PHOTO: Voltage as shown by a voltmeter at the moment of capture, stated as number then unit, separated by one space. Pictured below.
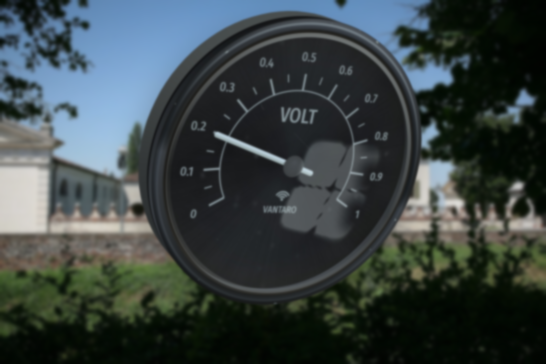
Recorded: 0.2 V
